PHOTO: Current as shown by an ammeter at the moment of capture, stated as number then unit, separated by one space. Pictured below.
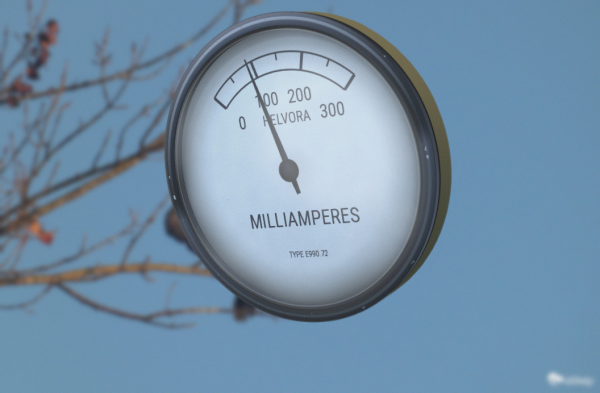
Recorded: 100 mA
